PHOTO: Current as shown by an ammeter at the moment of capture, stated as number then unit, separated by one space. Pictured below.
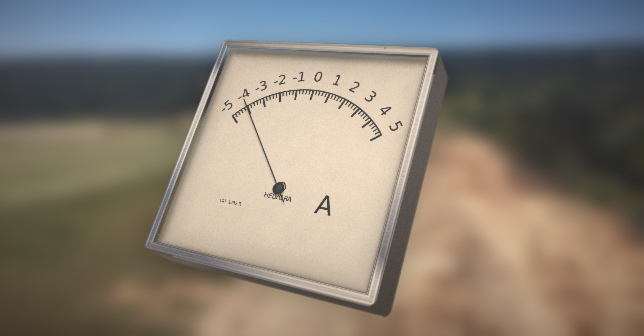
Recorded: -4 A
